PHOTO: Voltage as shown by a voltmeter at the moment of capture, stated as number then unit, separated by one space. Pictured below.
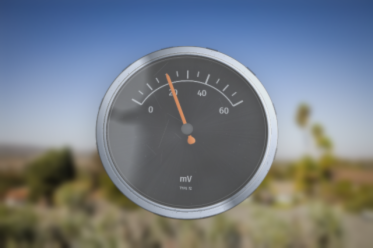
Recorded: 20 mV
